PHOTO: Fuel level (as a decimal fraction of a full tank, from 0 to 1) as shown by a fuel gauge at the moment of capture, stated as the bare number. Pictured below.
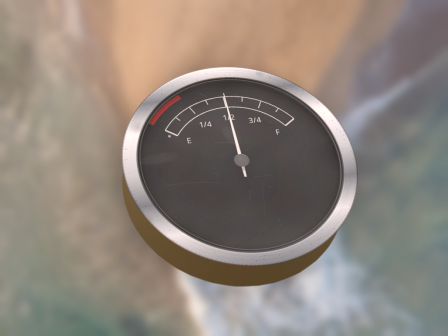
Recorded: 0.5
